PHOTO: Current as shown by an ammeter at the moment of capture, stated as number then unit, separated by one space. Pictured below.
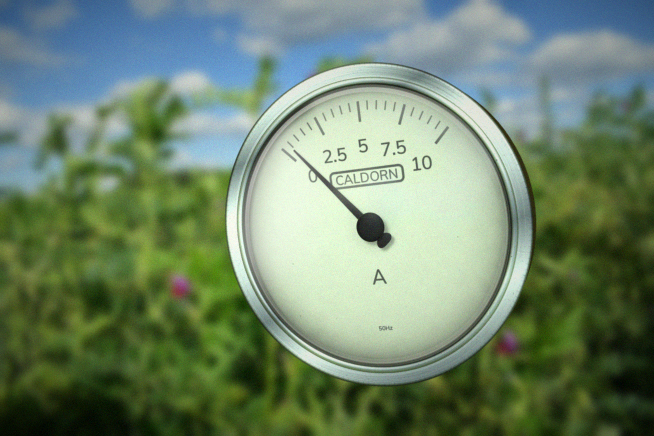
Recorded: 0.5 A
